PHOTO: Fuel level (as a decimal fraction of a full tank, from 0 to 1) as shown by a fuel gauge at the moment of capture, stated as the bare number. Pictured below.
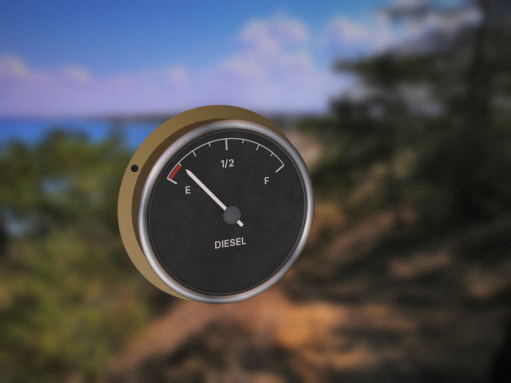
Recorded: 0.125
